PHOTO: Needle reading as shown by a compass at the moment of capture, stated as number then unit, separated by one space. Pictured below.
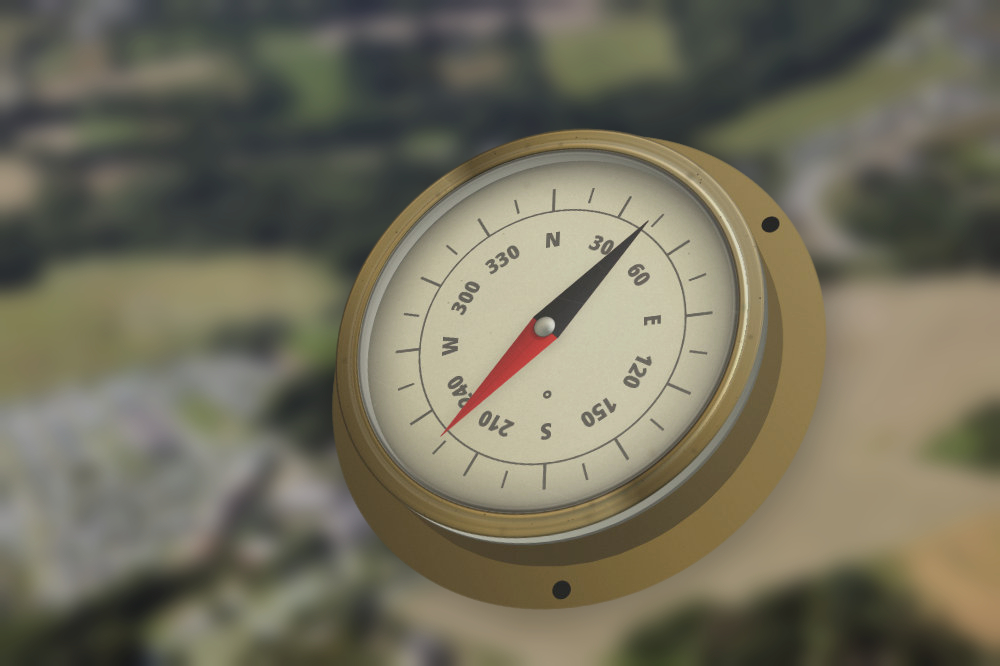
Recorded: 225 °
